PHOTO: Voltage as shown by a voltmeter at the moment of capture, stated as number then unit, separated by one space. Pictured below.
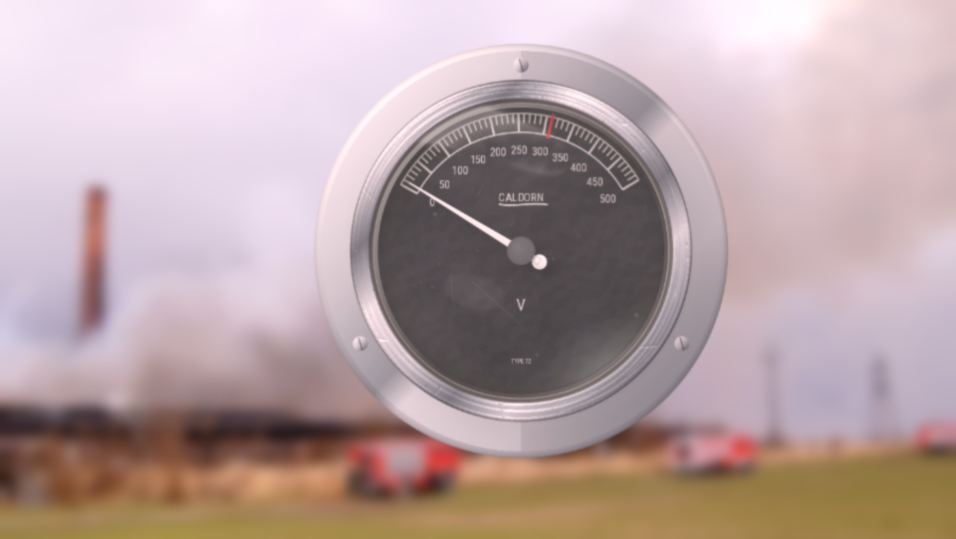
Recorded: 10 V
